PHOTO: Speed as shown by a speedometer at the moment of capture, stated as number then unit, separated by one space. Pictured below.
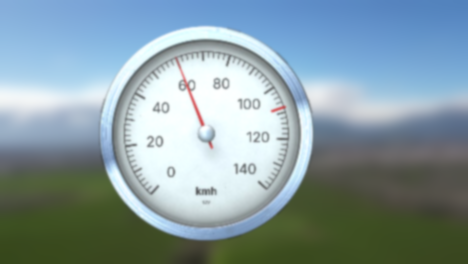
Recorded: 60 km/h
